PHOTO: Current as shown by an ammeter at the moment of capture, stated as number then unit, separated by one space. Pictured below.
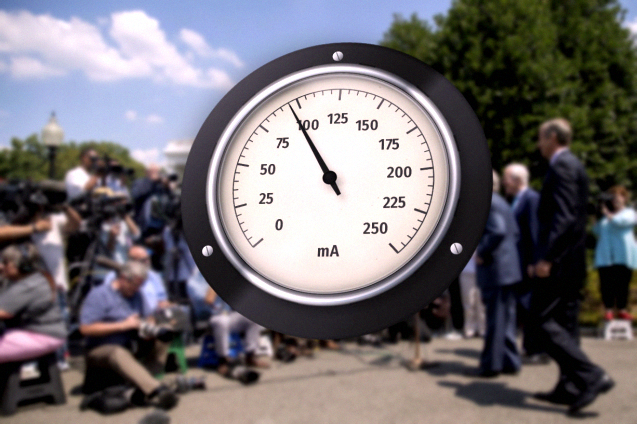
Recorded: 95 mA
